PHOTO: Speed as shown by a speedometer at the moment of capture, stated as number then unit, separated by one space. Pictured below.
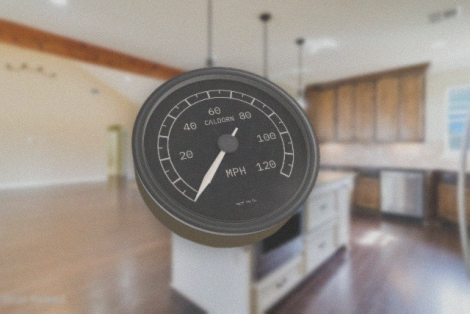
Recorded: 0 mph
